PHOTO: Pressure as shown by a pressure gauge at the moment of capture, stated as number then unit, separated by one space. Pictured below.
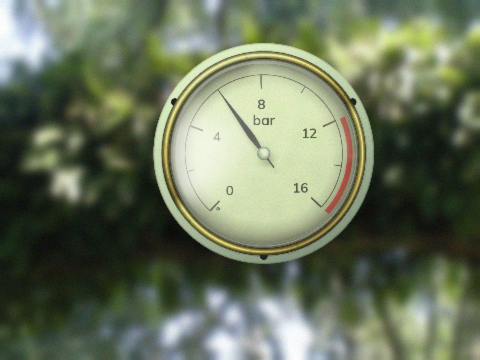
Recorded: 6 bar
